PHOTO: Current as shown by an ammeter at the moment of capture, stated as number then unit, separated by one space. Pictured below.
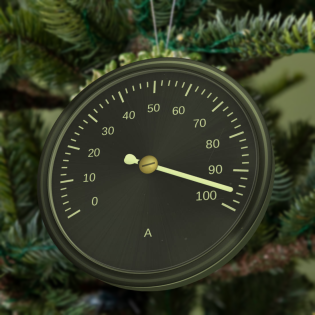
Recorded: 96 A
